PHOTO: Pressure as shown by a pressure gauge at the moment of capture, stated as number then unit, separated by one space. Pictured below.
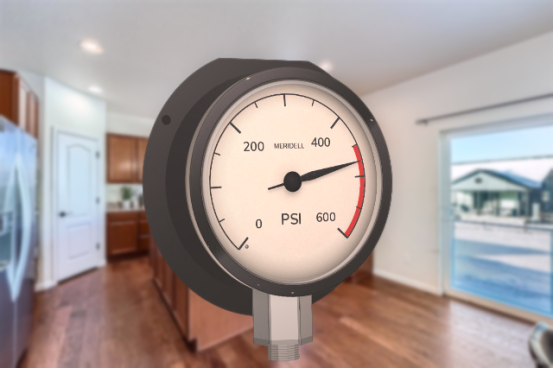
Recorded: 475 psi
